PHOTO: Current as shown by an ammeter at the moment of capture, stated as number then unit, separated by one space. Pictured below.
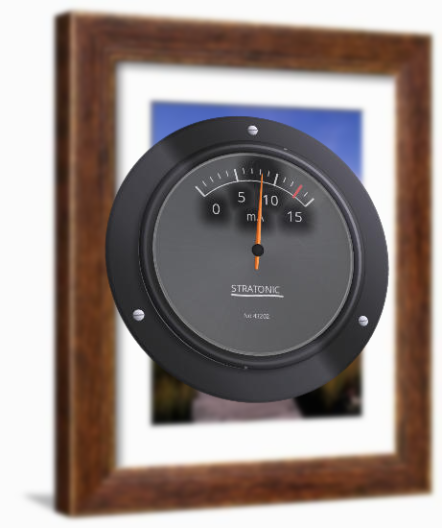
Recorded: 8 mA
